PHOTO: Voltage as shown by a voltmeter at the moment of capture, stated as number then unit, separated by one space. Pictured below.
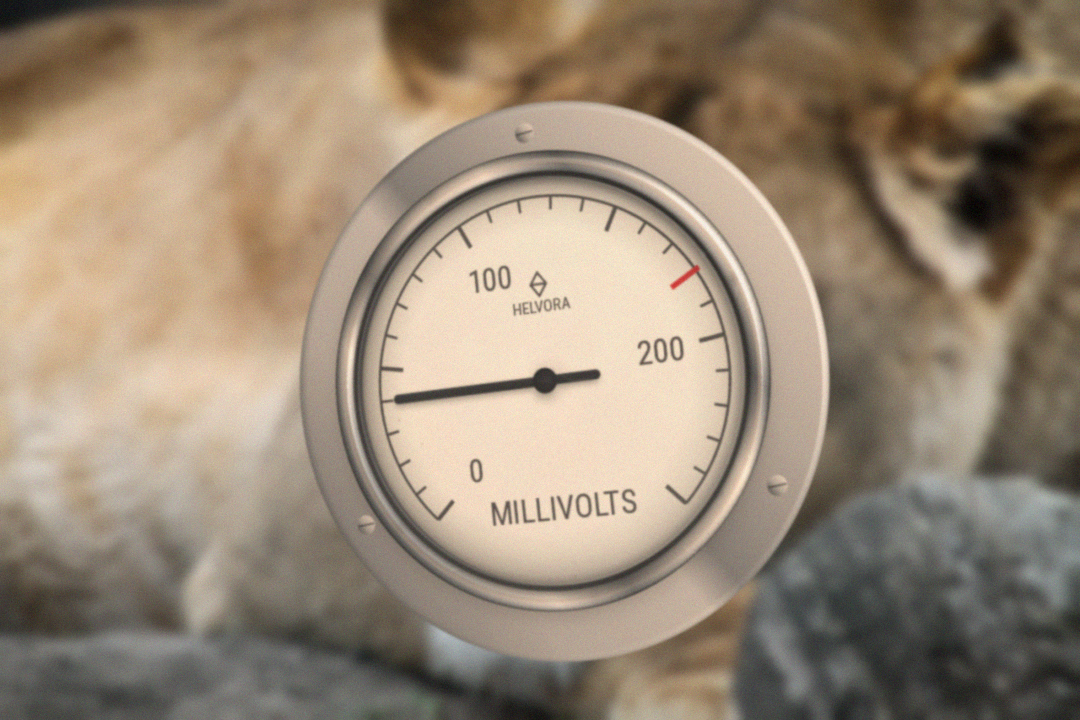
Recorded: 40 mV
